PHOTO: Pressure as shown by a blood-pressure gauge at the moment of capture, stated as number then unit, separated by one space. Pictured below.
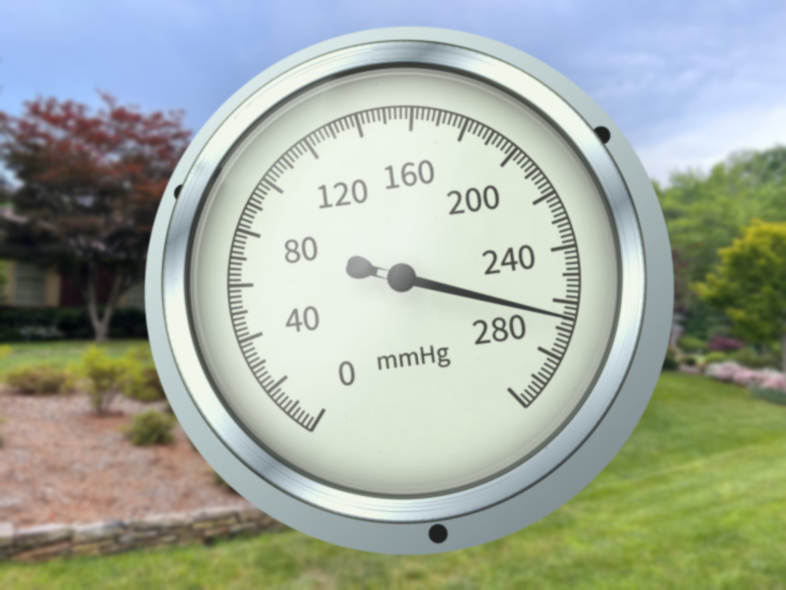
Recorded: 266 mmHg
